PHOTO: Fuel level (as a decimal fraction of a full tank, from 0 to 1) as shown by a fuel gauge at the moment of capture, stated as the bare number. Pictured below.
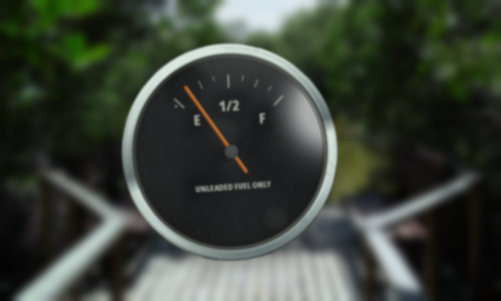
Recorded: 0.125
